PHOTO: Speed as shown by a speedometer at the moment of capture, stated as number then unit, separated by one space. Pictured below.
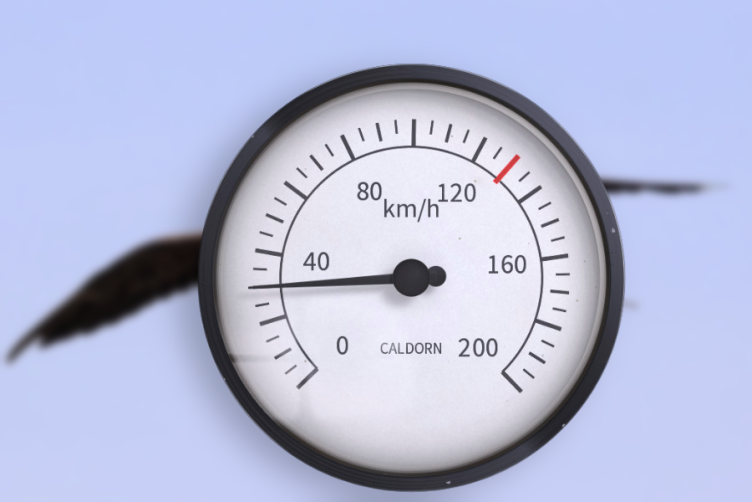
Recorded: 30 km/h
